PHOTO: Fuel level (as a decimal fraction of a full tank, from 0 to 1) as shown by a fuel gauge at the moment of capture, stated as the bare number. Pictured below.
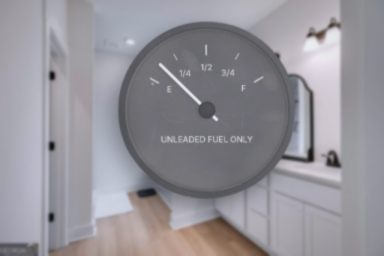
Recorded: 0.125
